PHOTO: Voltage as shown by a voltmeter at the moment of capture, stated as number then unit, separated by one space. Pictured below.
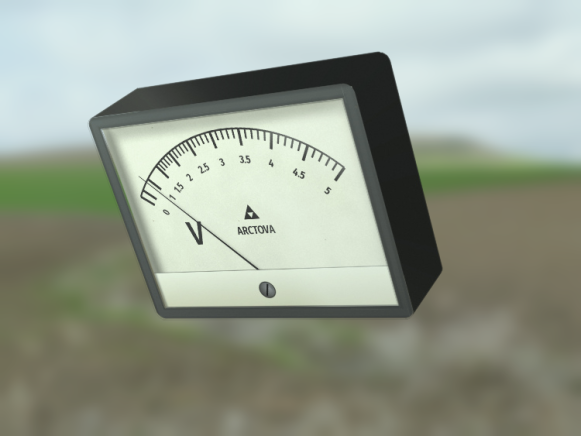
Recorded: 1 V
